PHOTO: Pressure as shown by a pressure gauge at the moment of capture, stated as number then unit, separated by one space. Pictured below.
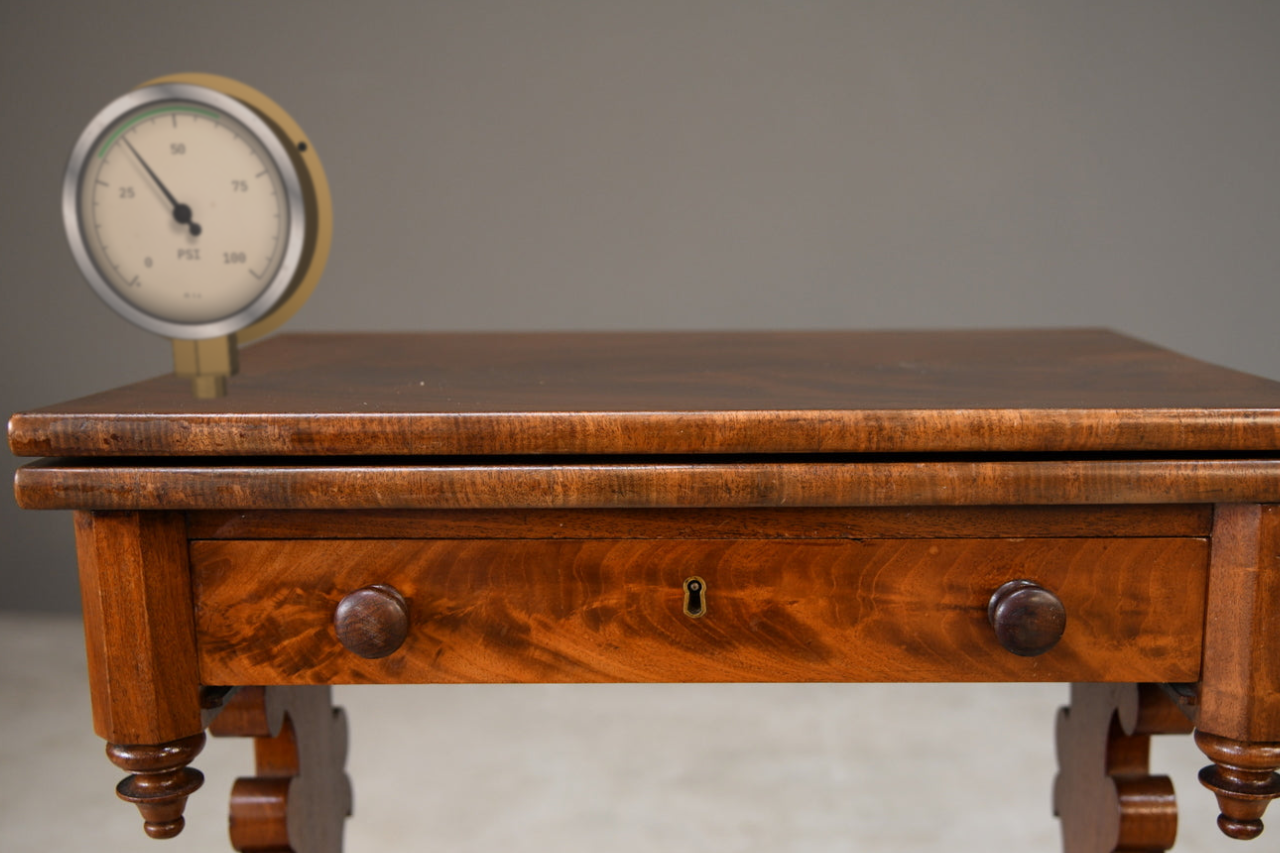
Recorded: 37.5 psi
